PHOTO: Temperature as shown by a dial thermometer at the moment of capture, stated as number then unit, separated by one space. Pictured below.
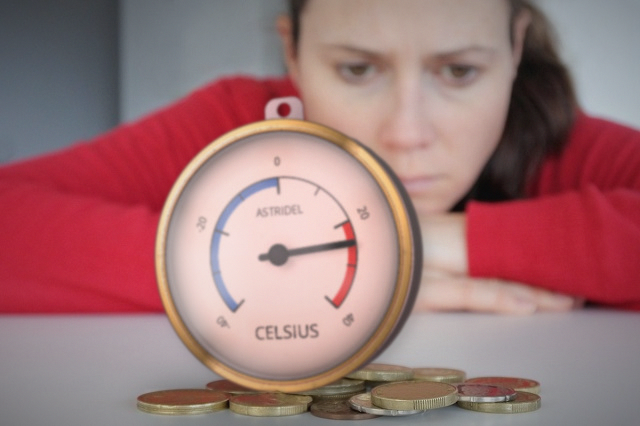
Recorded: 25 °C
